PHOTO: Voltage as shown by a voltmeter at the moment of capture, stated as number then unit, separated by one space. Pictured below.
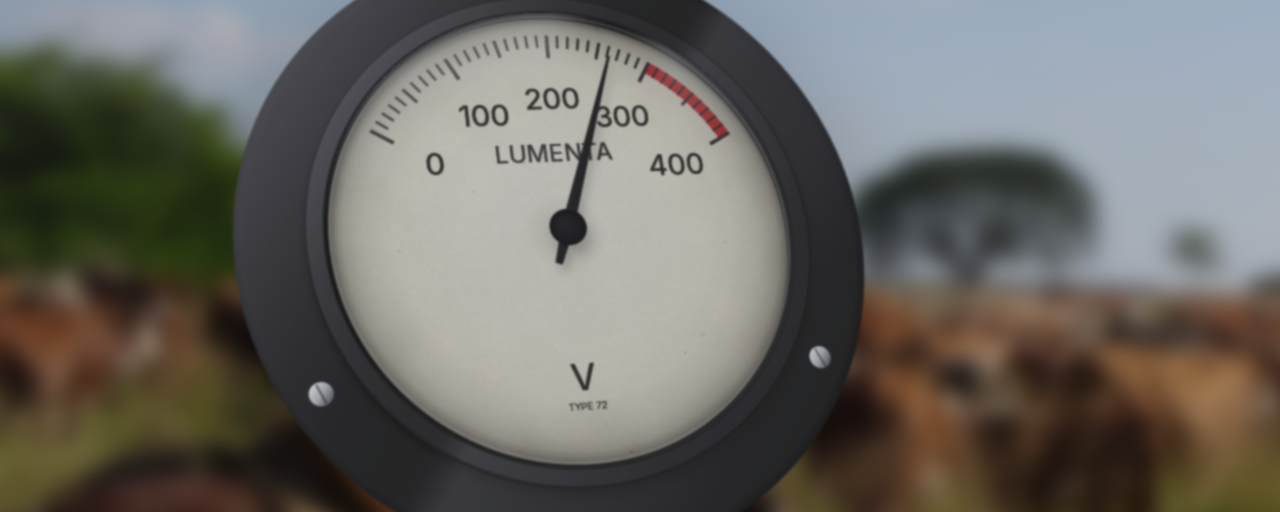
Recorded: 260 V
